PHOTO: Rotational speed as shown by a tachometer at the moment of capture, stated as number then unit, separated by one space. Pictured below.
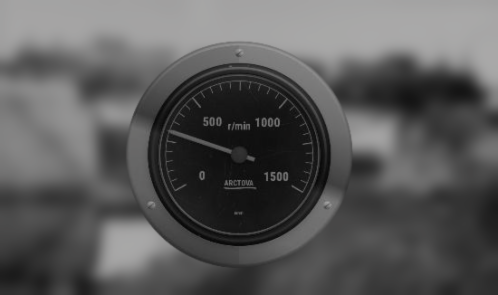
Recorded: 300 rpm
